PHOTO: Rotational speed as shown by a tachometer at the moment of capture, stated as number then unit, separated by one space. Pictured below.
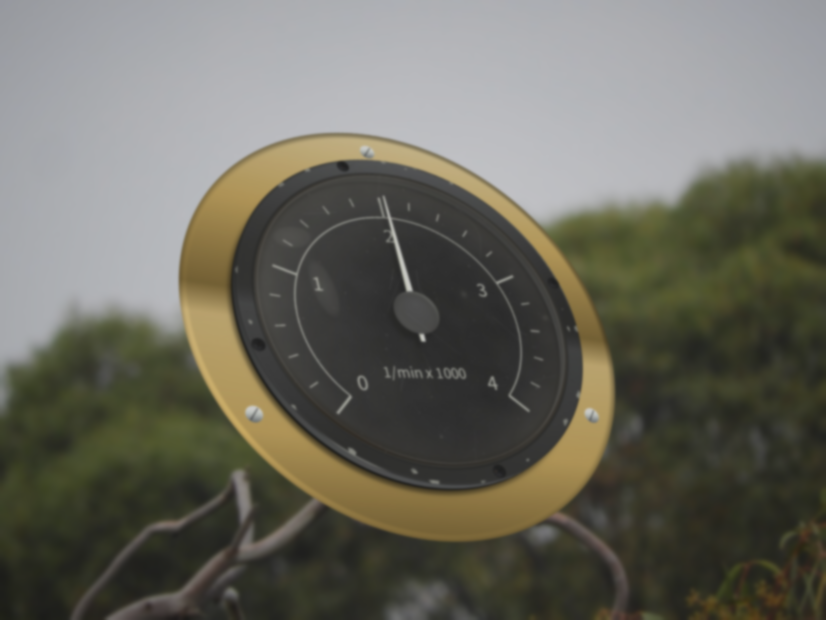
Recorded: 2000 rpm
